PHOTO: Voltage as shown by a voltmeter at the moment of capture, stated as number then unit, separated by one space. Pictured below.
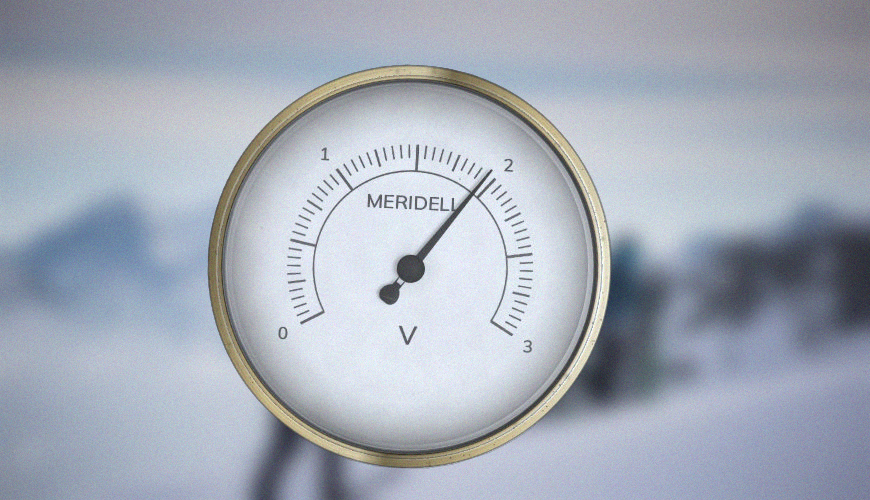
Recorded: 1.95 V
